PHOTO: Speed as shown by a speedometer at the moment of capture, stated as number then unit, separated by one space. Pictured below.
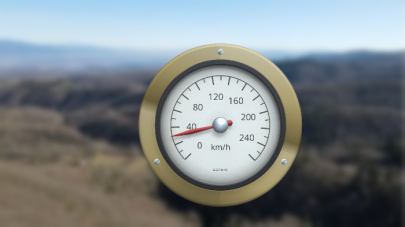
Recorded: 30 km/h
